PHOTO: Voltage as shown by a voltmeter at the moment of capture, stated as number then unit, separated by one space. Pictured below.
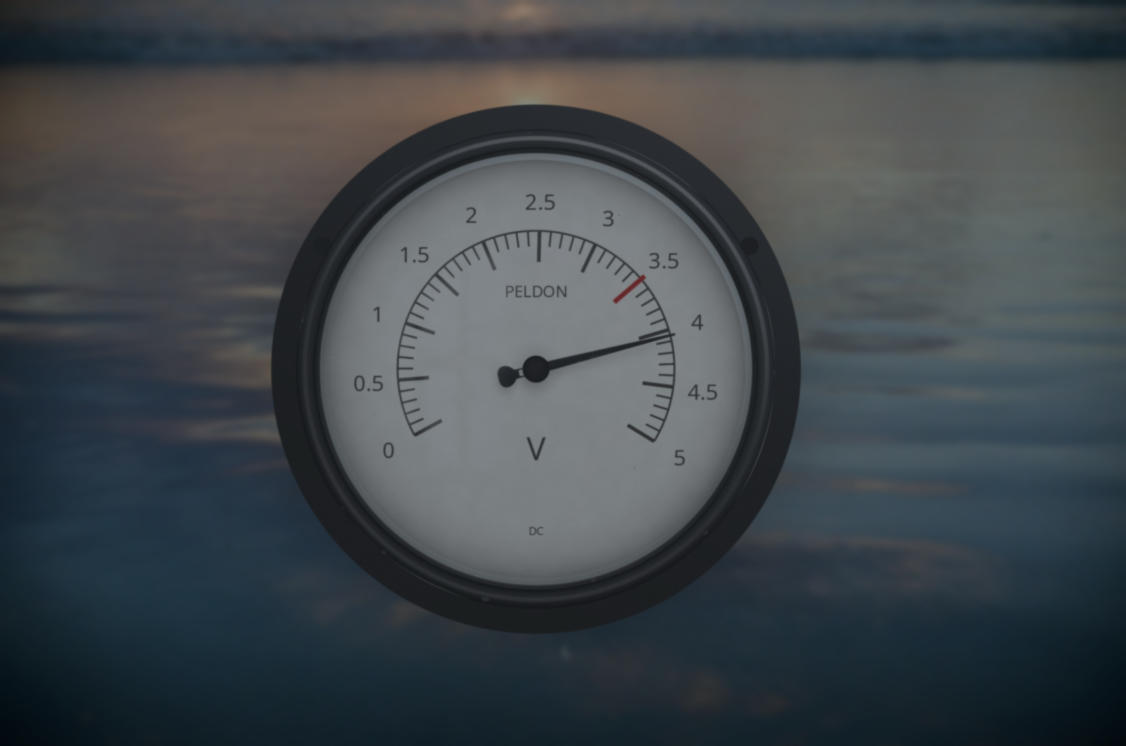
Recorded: 4.05 V
